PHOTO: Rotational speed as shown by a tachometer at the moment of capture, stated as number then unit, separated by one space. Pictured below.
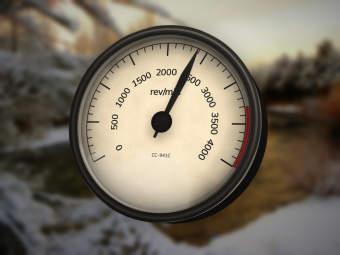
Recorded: 2400 rpm
